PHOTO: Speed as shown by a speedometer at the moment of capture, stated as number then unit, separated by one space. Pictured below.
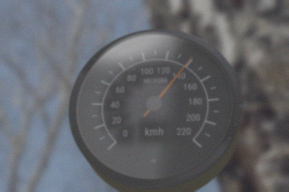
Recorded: 140 km/h
